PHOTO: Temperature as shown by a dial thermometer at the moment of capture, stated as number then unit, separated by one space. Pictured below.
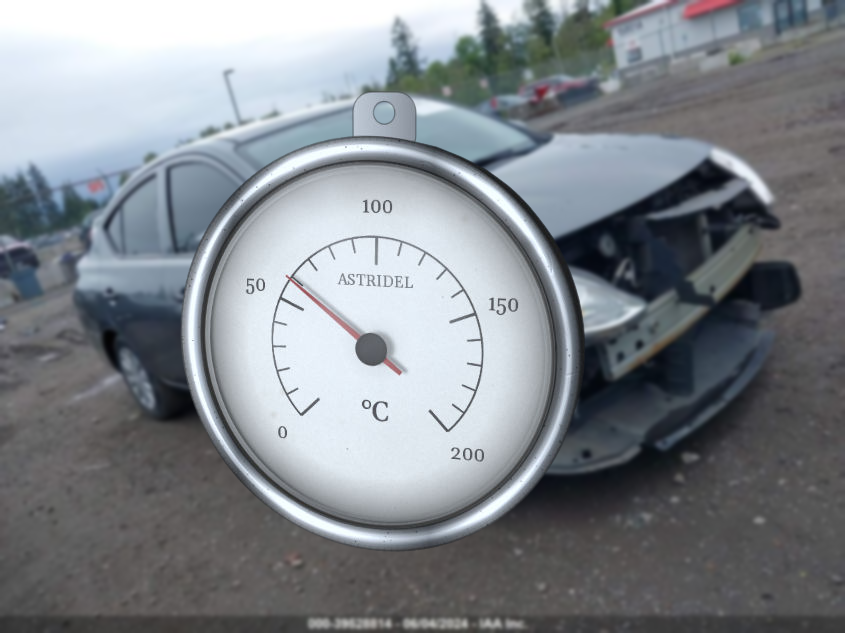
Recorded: 60 °C
